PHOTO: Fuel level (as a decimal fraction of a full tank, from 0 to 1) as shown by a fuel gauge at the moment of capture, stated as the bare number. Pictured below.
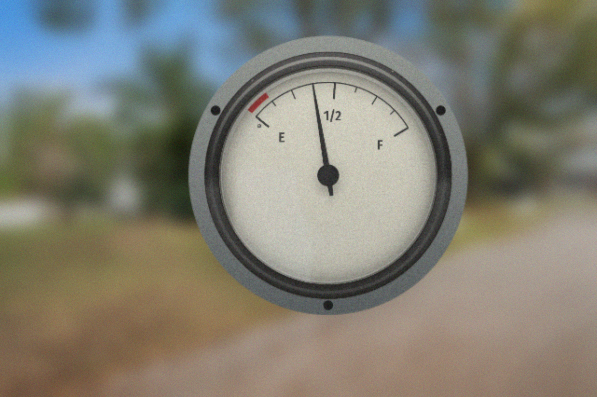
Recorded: 0.375
